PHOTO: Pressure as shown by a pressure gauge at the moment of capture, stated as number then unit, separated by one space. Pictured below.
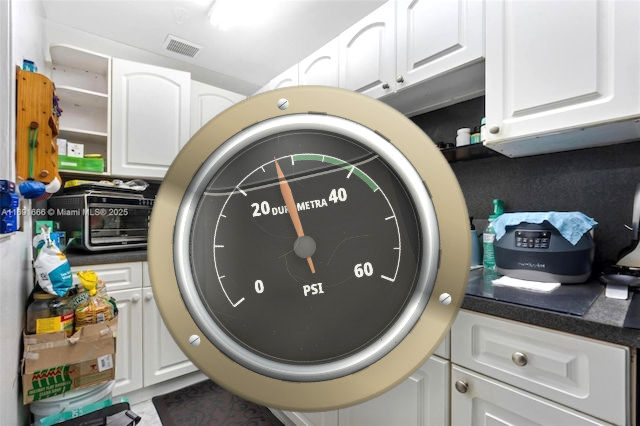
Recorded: 27.5 psi
